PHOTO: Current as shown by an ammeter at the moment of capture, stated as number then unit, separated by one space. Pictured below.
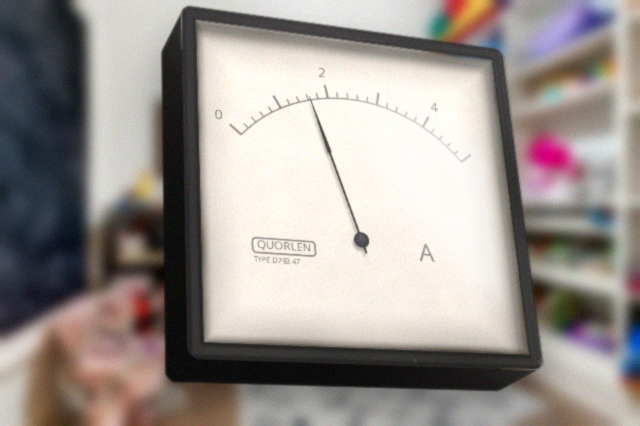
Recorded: 1.6 A
